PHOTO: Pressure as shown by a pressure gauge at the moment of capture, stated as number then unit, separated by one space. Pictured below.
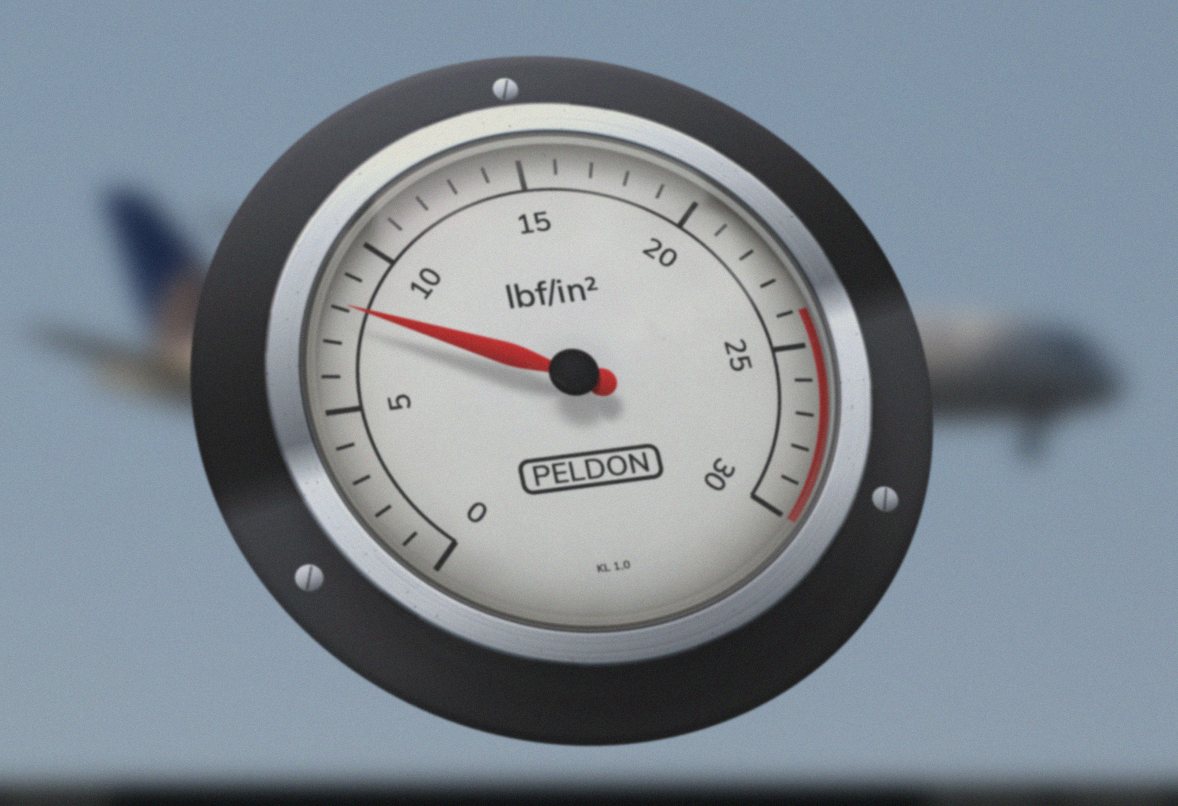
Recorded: 8 psi
